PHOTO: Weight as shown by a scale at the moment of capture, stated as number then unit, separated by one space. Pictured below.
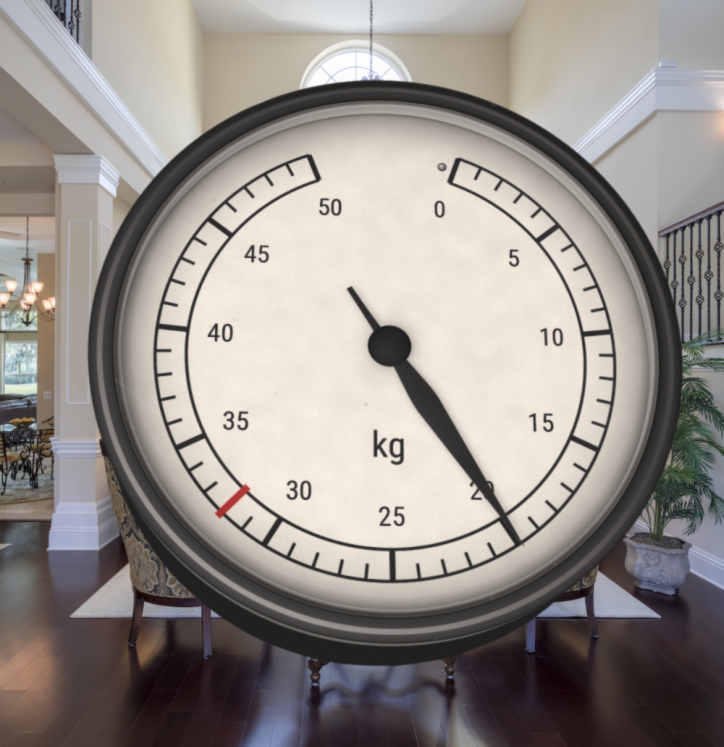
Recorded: 20 kg
